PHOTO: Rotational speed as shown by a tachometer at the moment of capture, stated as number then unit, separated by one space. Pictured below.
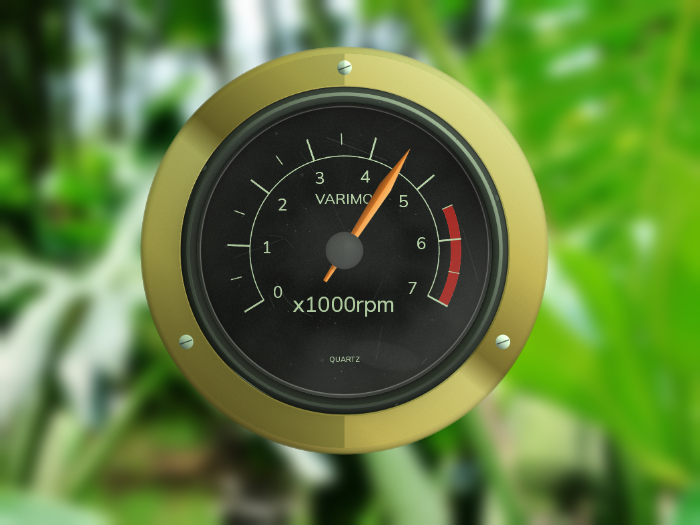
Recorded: 4500 rpm
